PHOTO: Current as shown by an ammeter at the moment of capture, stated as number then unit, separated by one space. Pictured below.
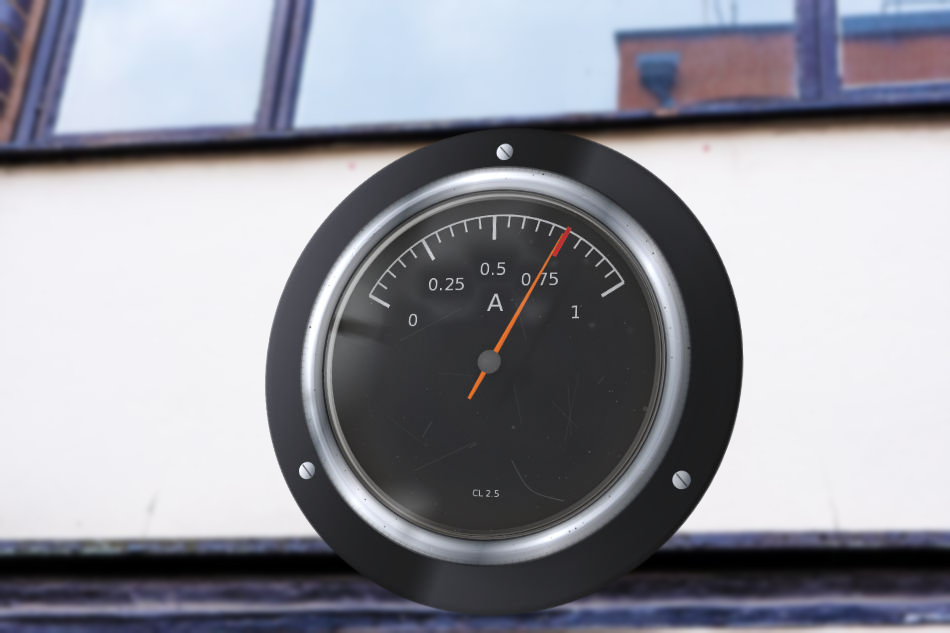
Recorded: 0.75 A
